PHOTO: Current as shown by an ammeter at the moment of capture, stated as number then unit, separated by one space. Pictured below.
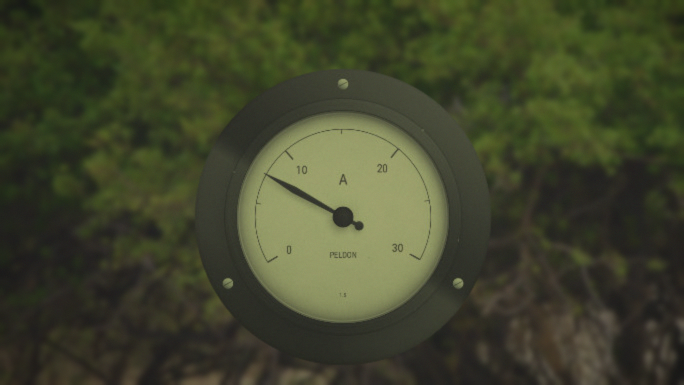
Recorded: 7.5 A
